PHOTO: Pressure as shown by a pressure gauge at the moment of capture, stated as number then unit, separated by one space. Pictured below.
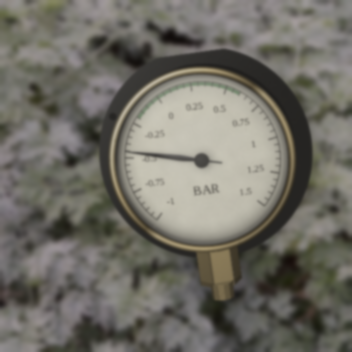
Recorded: -0.45 bar
